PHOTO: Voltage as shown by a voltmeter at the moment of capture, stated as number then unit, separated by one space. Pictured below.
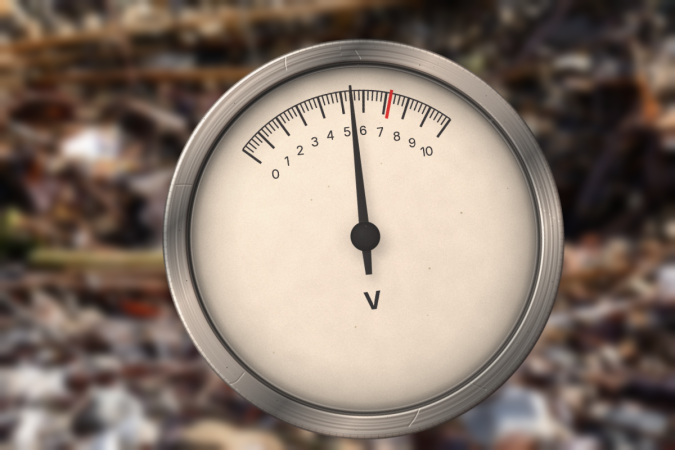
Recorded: 5.4 V
